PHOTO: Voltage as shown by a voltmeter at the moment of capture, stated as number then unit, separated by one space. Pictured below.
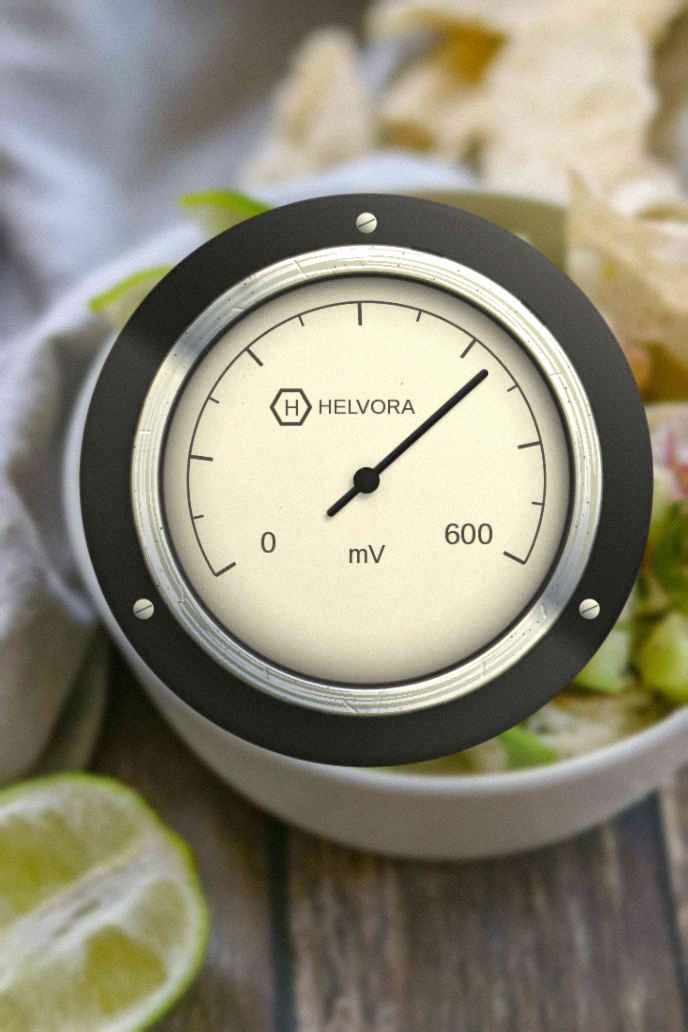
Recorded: 425 mV
